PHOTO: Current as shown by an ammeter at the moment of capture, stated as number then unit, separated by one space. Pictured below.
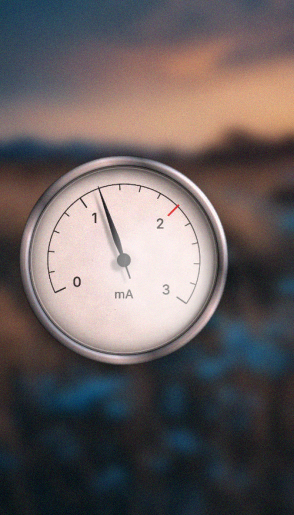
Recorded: 1.2 mA
